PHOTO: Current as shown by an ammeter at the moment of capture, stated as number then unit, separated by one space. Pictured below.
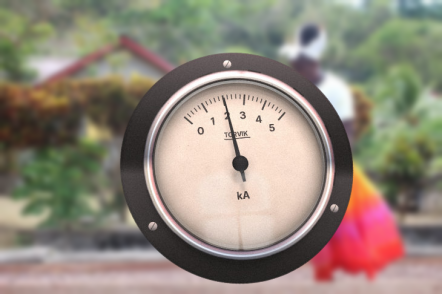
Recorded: 2 kA
